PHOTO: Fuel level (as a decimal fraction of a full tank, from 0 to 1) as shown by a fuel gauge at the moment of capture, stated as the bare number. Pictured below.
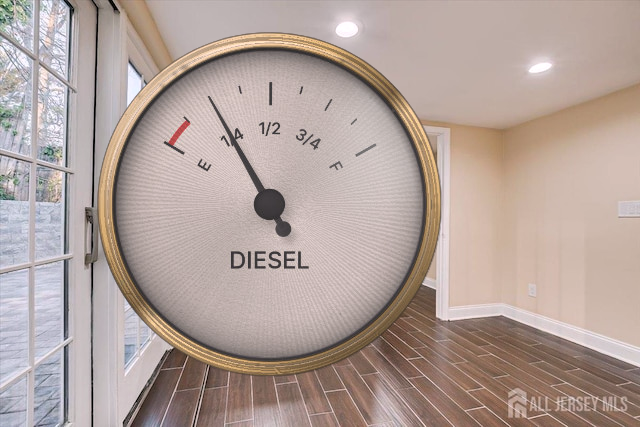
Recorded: 0.25
